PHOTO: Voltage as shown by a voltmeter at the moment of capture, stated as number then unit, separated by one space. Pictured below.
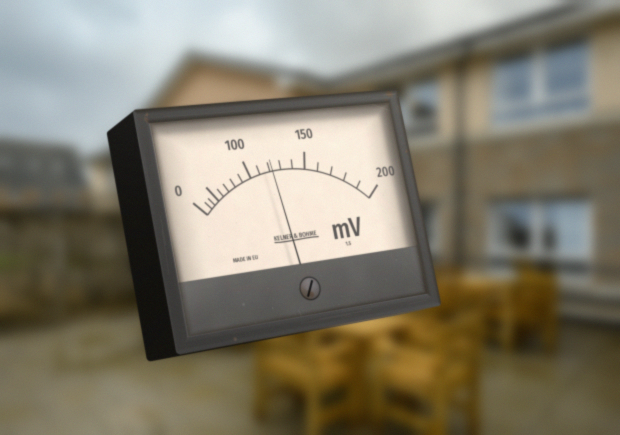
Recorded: 120 mV
